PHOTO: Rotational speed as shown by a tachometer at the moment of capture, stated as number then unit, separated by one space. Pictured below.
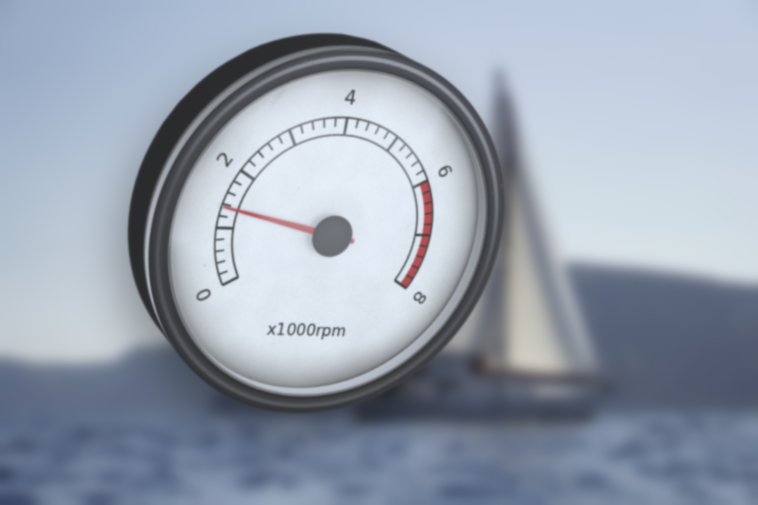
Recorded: 1400 rpm
